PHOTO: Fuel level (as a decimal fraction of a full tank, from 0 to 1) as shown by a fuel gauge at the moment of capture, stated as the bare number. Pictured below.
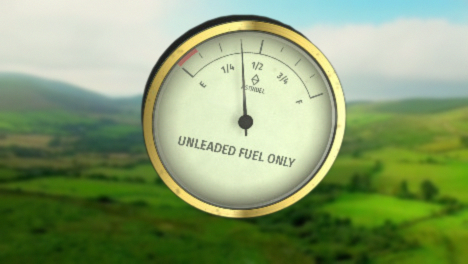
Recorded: 0.375
